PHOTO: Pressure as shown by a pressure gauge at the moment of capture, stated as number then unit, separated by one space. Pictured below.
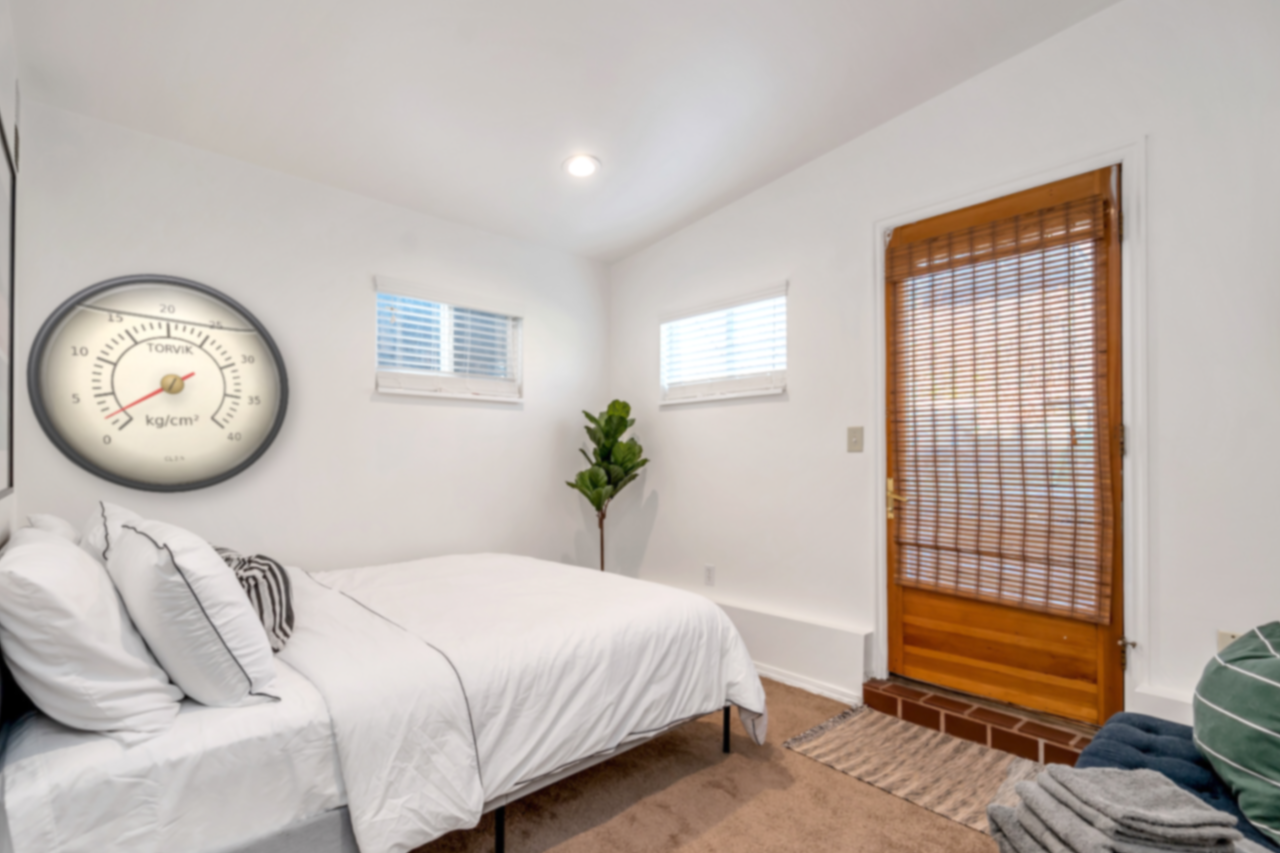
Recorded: 2 kg/cm²
